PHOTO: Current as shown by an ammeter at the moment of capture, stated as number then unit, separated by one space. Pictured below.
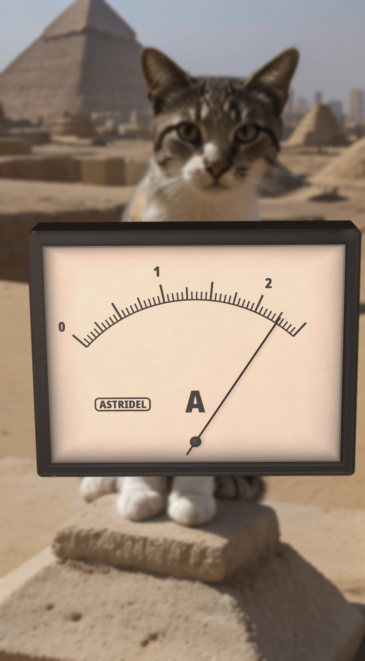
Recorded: 2.25 A
